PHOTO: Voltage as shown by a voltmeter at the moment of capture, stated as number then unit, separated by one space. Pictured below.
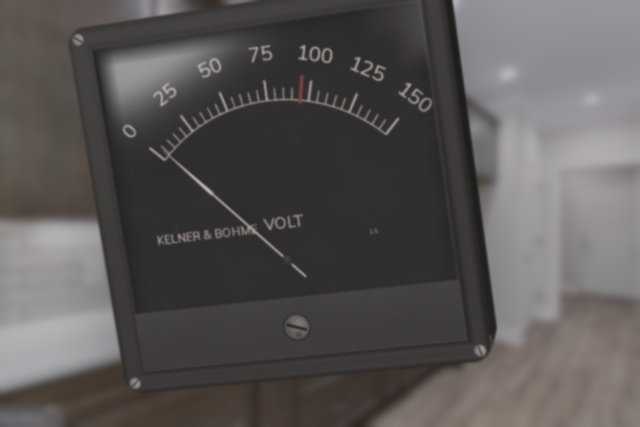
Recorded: 5 V
